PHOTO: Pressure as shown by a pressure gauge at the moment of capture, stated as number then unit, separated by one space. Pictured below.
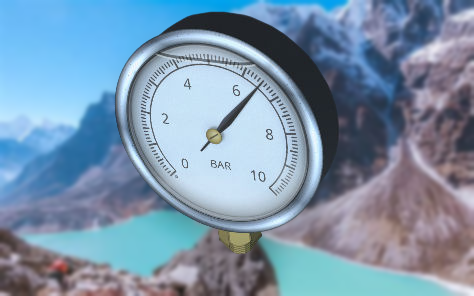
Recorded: 6.5 bar
